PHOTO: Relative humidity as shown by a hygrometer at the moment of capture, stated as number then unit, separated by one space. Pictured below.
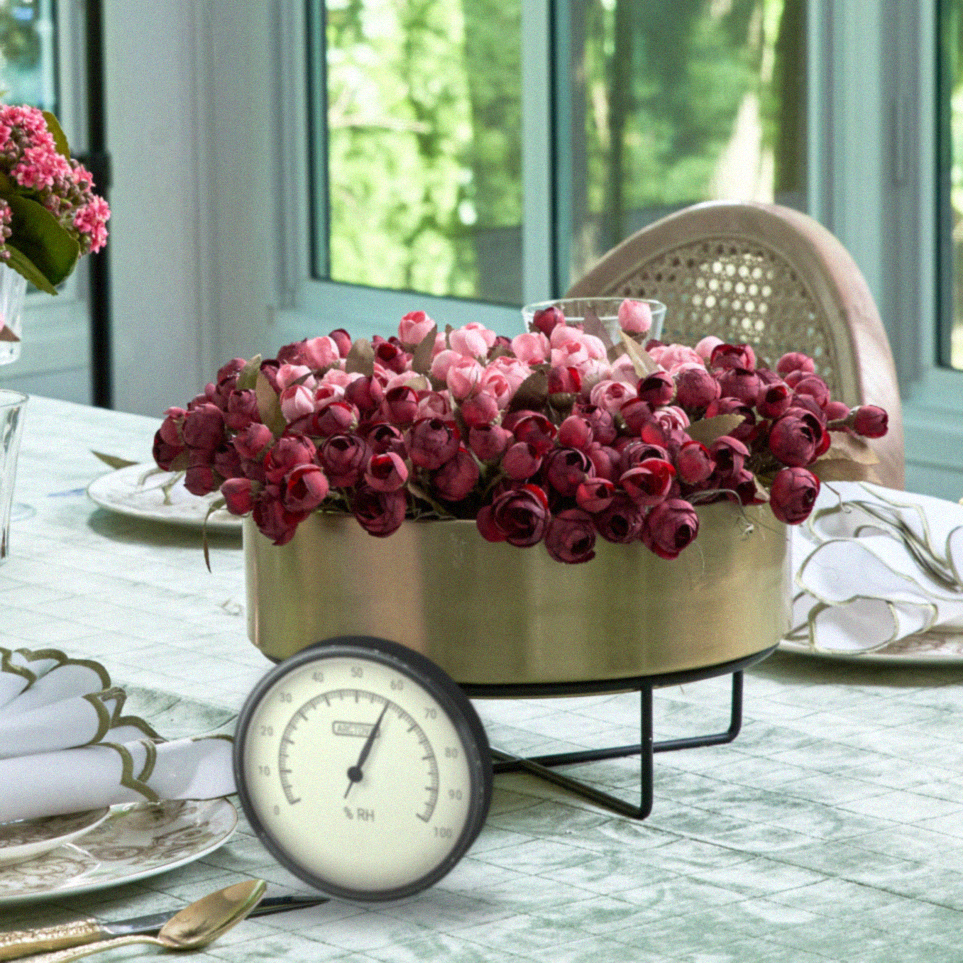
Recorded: 60 %
